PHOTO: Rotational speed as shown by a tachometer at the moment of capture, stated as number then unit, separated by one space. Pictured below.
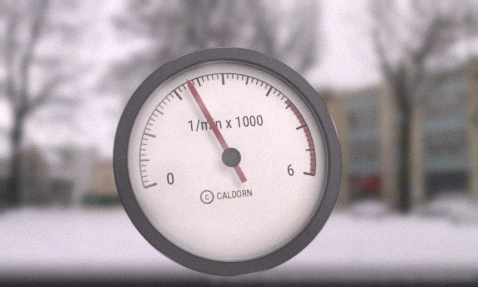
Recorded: 2300 rpm
